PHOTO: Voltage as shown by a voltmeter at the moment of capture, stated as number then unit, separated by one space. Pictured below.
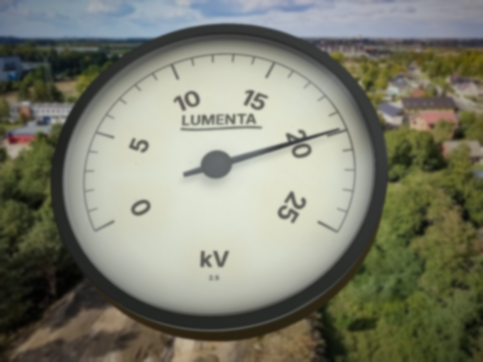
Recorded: 20 kV
